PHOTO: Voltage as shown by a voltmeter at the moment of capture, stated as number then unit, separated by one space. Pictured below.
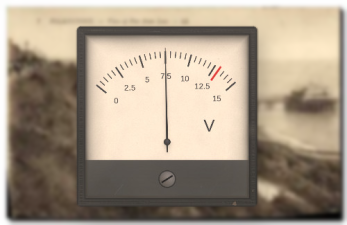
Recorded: 7.5 V
